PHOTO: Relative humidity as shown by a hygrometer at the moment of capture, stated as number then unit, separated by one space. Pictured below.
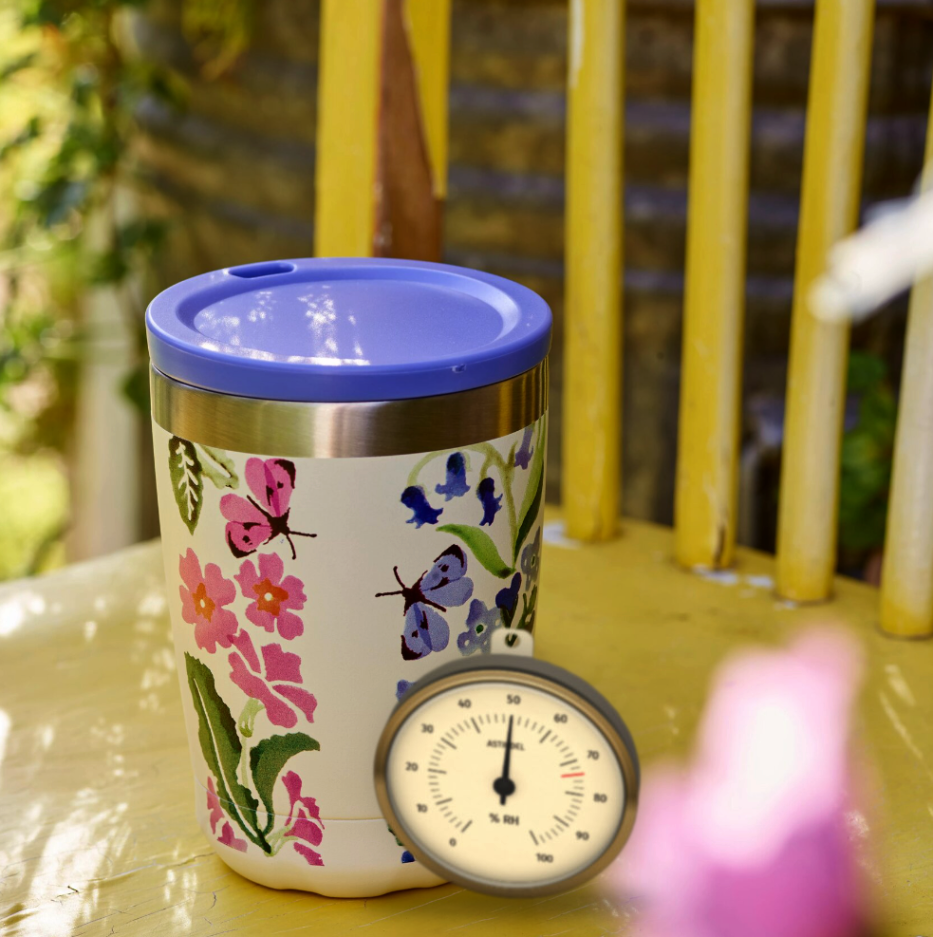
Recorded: 50 %
